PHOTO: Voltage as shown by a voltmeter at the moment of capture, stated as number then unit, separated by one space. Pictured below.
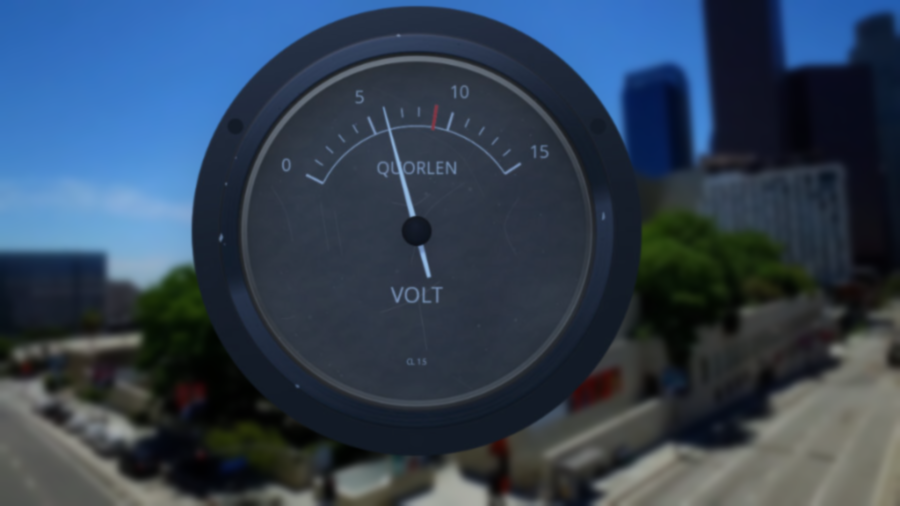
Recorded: 6 V
